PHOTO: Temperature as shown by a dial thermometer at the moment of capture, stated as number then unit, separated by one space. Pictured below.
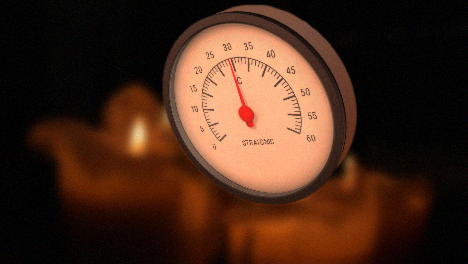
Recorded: 30 °C
